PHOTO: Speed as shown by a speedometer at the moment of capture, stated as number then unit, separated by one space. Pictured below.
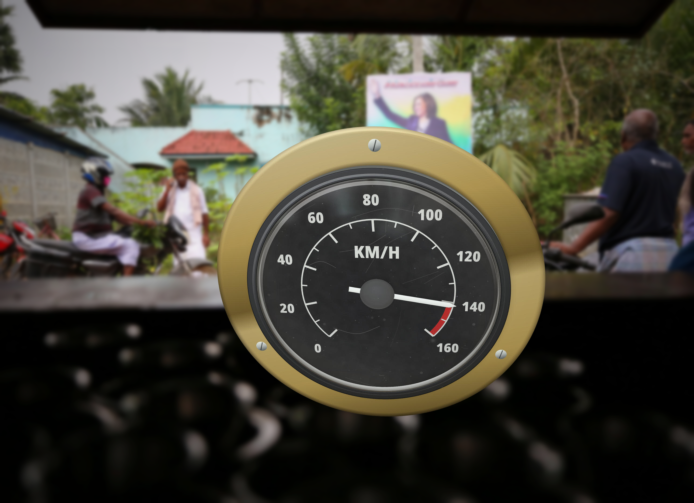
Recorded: 140 km/h
